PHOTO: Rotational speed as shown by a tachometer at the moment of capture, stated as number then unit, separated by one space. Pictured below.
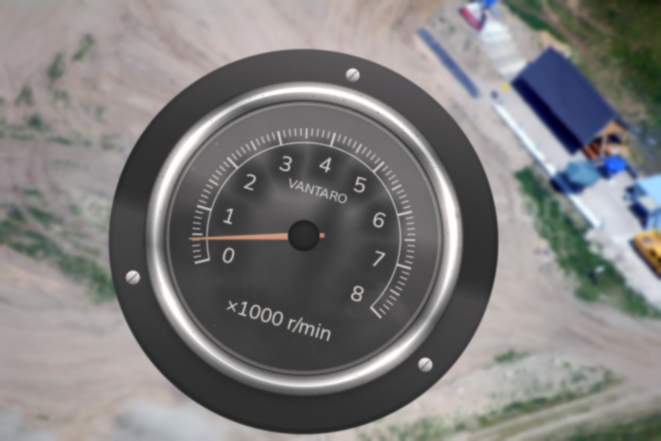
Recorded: 400 rpm
